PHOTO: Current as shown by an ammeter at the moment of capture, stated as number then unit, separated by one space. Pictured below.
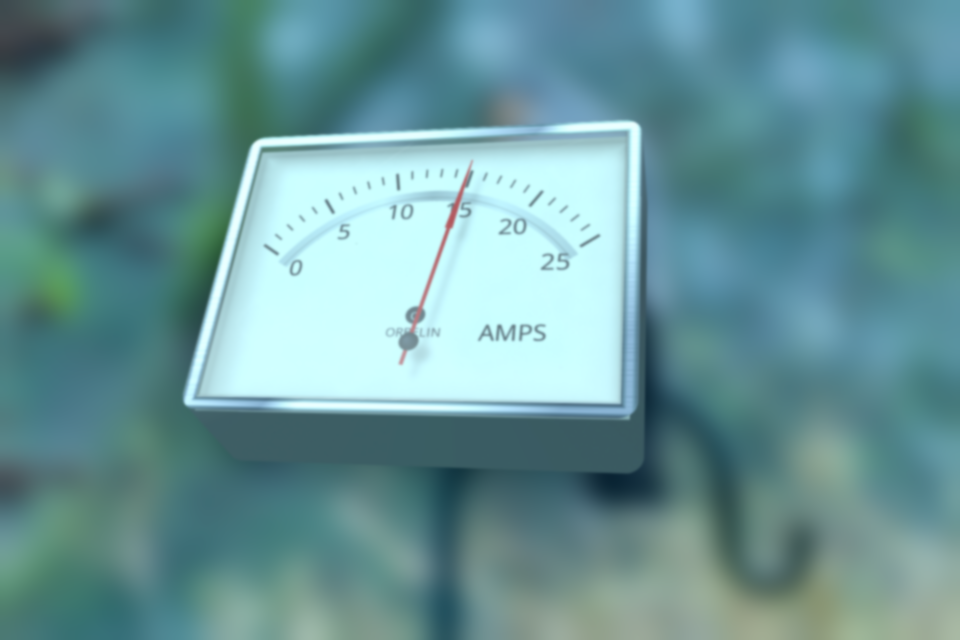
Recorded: 15 A
